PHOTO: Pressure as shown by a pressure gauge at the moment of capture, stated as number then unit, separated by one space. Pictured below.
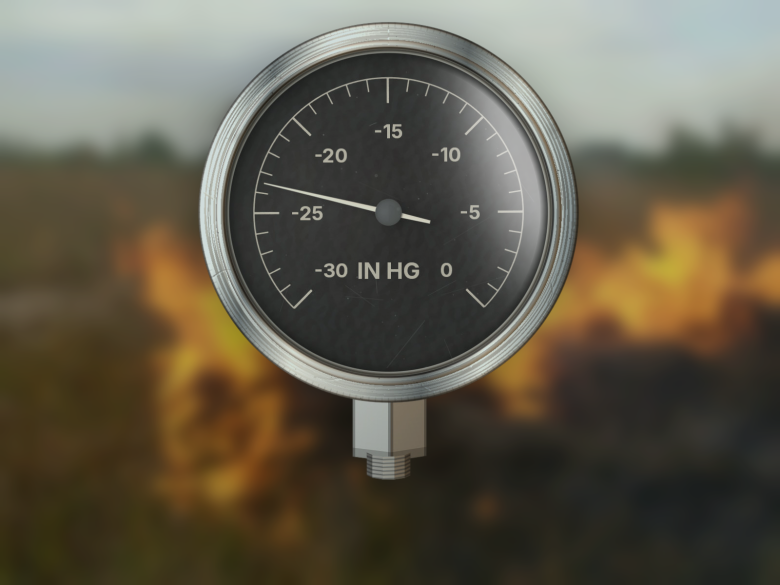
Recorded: -23.5 inHg
